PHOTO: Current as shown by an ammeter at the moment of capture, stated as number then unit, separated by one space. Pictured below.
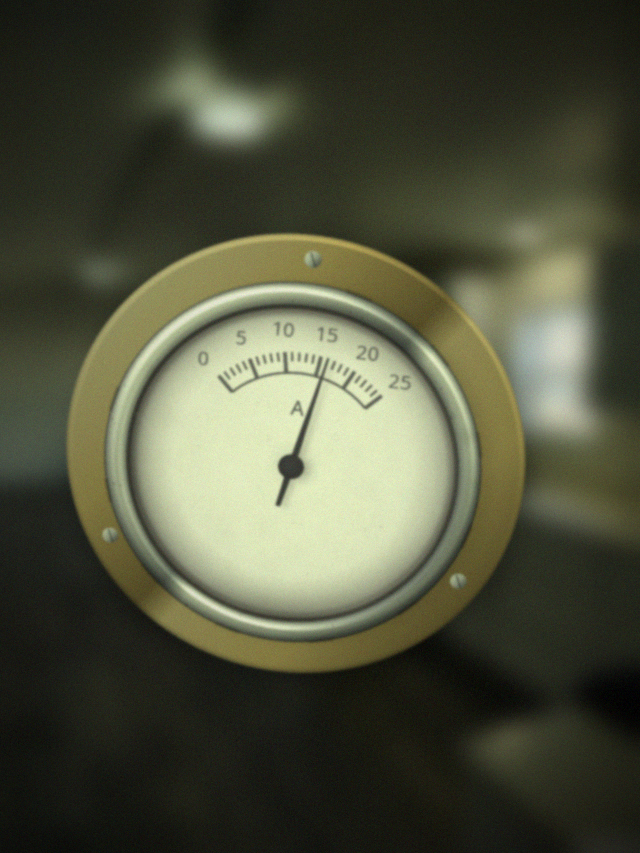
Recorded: 16 A
